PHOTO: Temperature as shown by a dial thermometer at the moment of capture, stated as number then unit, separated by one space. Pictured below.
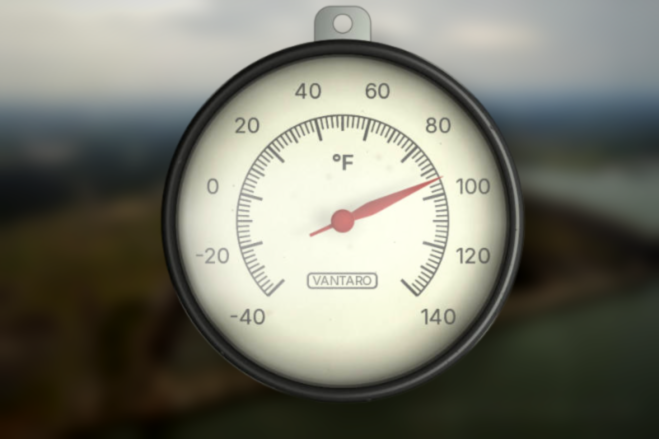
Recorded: 94 °F
